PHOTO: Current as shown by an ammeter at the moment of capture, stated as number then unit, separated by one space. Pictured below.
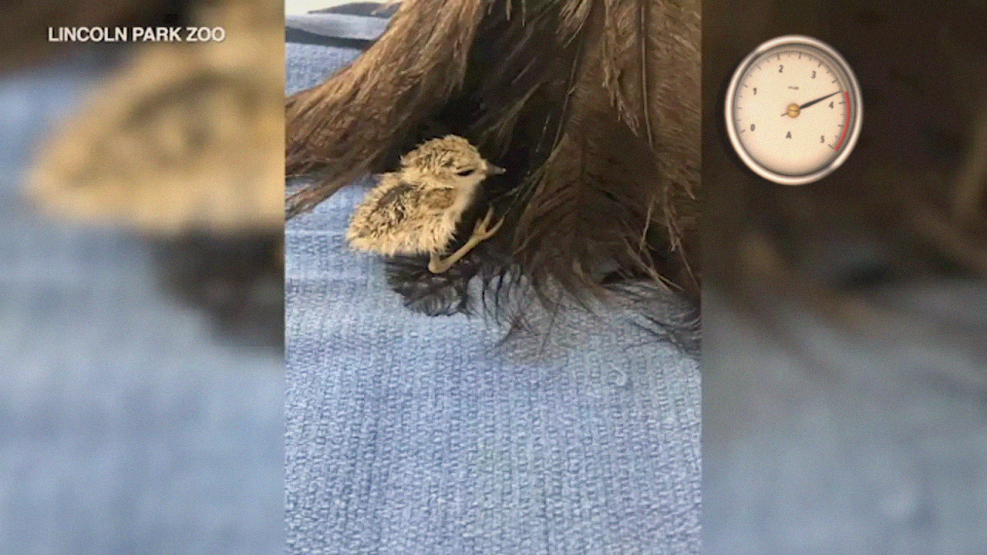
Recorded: 3.75 A
